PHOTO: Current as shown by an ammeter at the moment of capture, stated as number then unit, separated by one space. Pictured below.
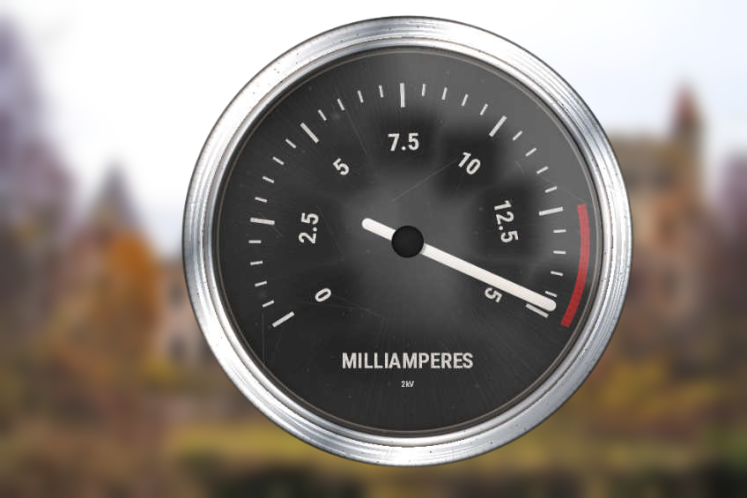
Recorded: 14.75 mA
